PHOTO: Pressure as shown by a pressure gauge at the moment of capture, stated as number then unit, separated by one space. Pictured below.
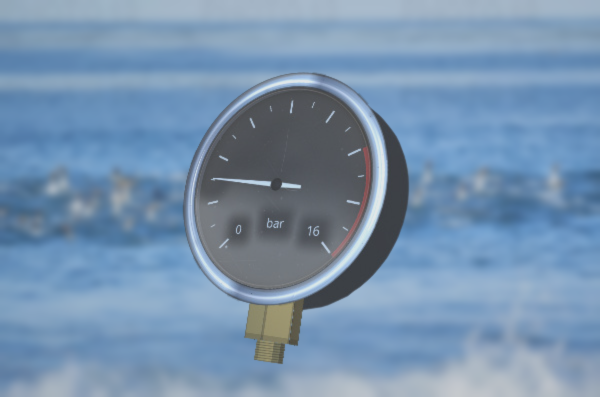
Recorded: 3 bar
